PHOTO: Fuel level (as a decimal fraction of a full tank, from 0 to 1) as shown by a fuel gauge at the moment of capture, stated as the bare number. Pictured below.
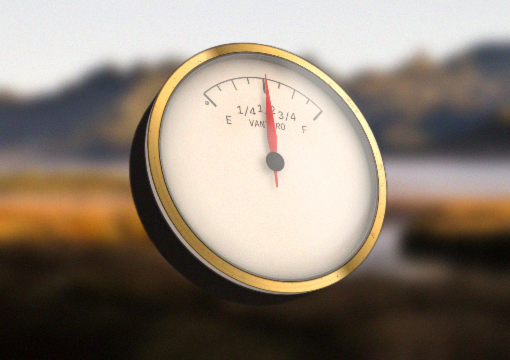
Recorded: 0.5
